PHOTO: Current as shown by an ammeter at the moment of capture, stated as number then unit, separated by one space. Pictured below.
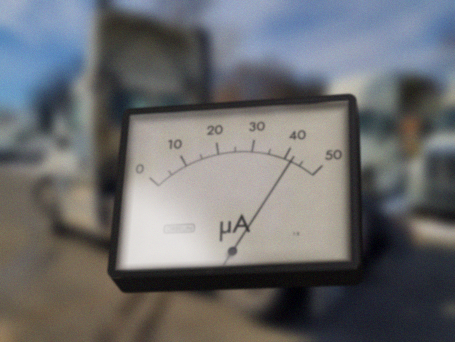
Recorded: 42.5 µA
